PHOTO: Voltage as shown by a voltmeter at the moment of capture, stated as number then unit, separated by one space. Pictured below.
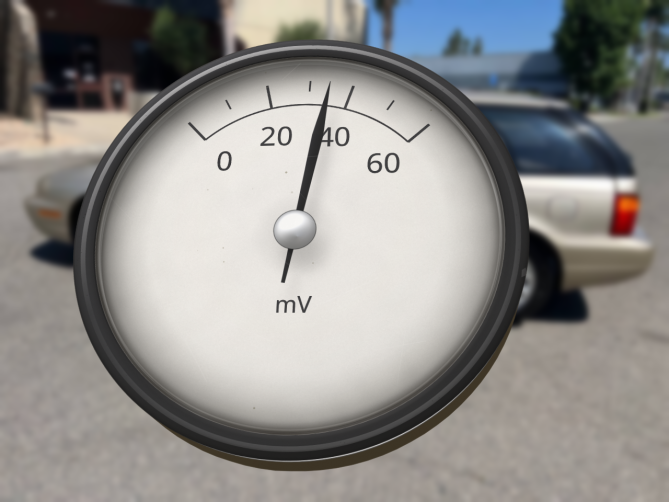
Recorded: 35 mV
